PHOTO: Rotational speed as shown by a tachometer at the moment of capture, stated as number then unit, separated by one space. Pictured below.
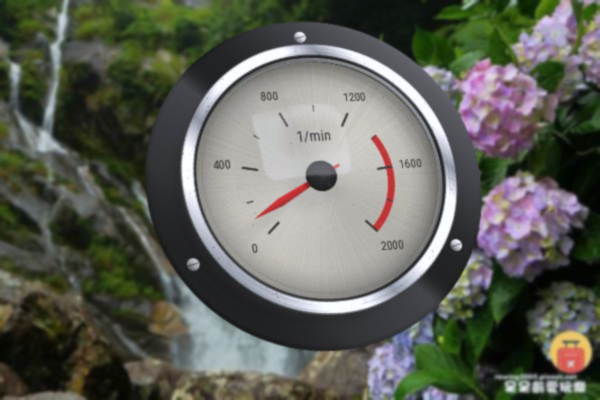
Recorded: 100 rpm
